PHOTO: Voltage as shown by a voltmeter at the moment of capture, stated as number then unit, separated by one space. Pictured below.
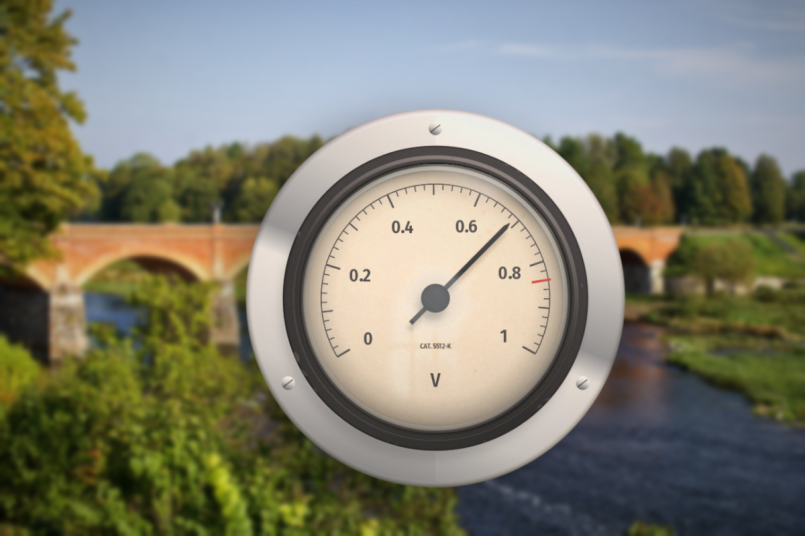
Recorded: 0.69 V
